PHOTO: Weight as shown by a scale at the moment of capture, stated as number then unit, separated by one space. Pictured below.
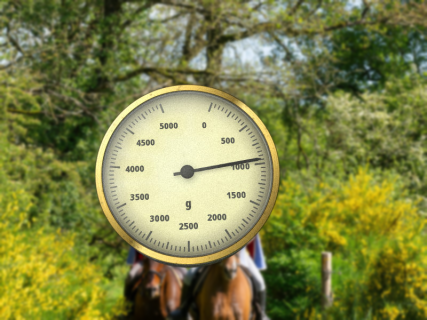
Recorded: 950 g
